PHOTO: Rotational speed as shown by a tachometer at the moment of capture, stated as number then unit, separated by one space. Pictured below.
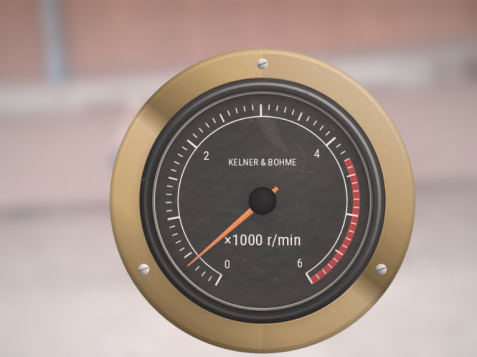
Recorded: 400 rpm
